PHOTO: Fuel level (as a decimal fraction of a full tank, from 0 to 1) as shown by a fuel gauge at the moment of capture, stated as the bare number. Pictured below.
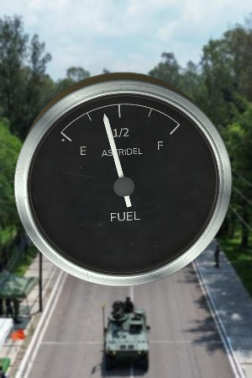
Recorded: 0.375
